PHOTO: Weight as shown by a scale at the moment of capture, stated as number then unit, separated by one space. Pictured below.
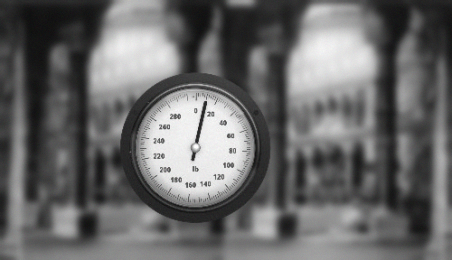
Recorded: 10 lb
